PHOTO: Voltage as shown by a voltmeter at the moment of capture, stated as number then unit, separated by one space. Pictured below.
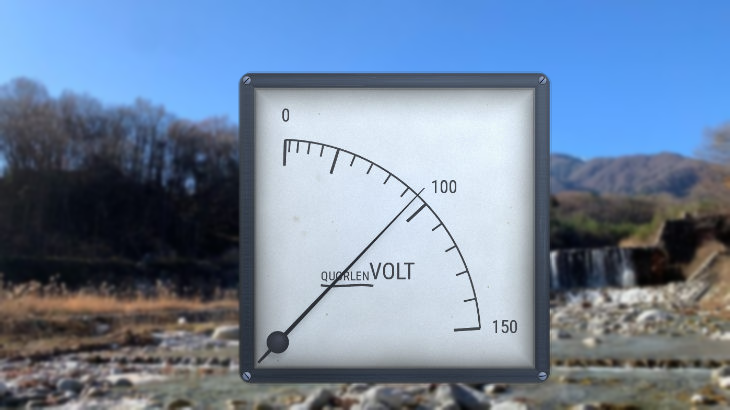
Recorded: 95 V
